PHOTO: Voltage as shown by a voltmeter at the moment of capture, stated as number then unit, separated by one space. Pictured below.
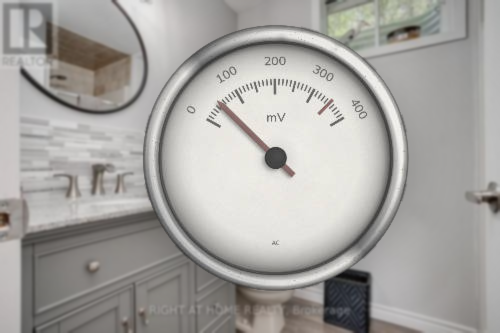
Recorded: 50 mV
